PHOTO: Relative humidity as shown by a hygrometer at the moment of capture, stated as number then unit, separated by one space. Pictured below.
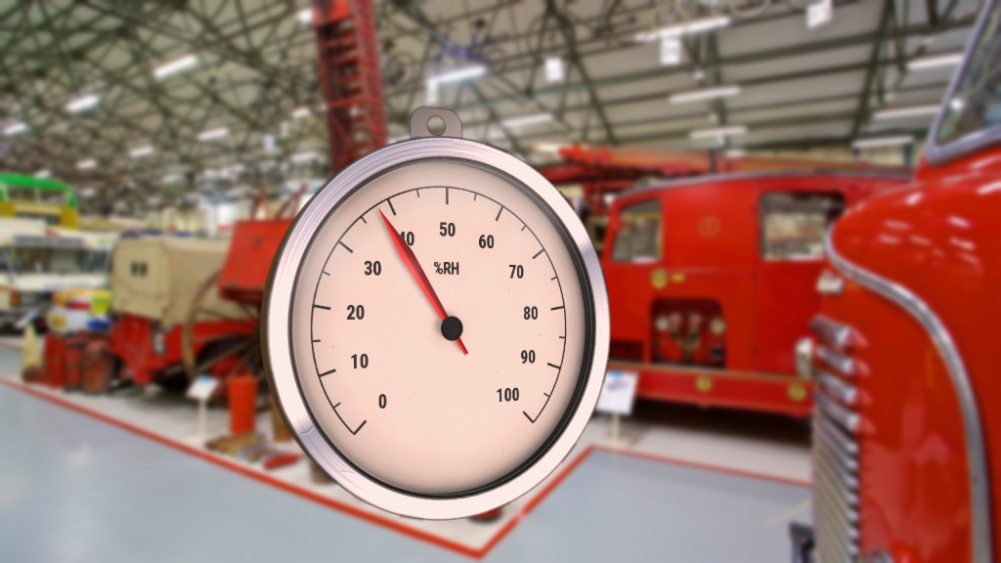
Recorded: 37.5 %
